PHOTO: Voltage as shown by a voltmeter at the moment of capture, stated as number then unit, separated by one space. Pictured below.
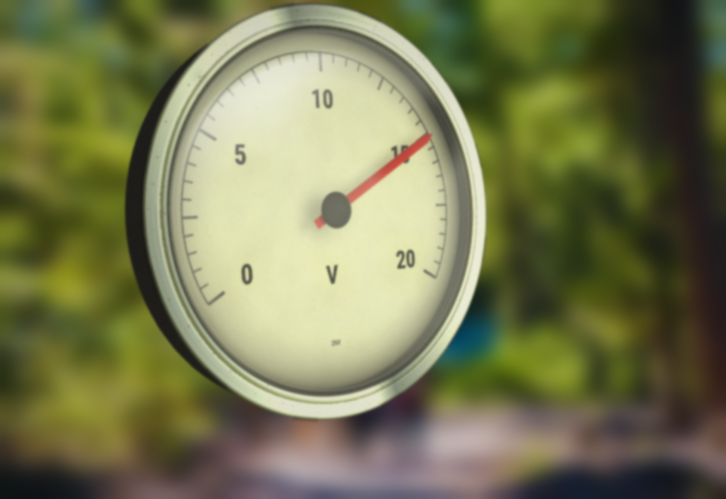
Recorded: 15 V
